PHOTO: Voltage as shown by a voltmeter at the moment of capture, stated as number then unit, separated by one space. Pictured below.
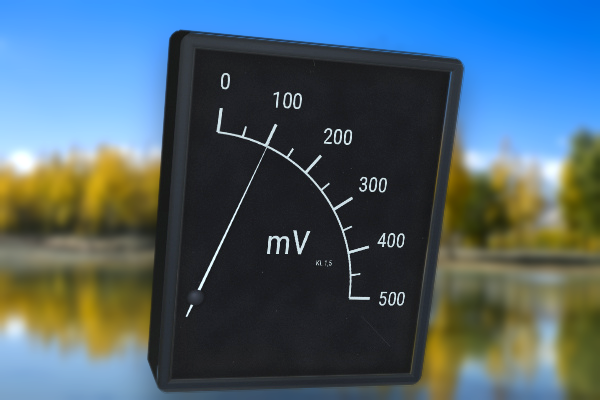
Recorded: 100 mV
